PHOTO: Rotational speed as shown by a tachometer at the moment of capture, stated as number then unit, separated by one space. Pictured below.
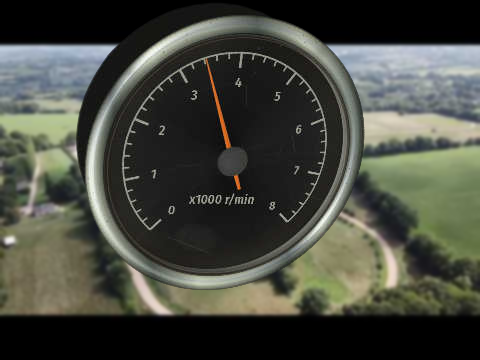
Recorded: 3400 rpm
